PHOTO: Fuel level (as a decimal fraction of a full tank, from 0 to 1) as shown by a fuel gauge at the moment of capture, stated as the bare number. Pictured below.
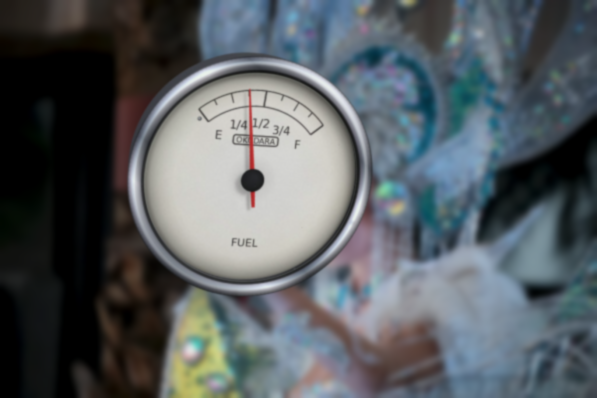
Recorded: 0.375
